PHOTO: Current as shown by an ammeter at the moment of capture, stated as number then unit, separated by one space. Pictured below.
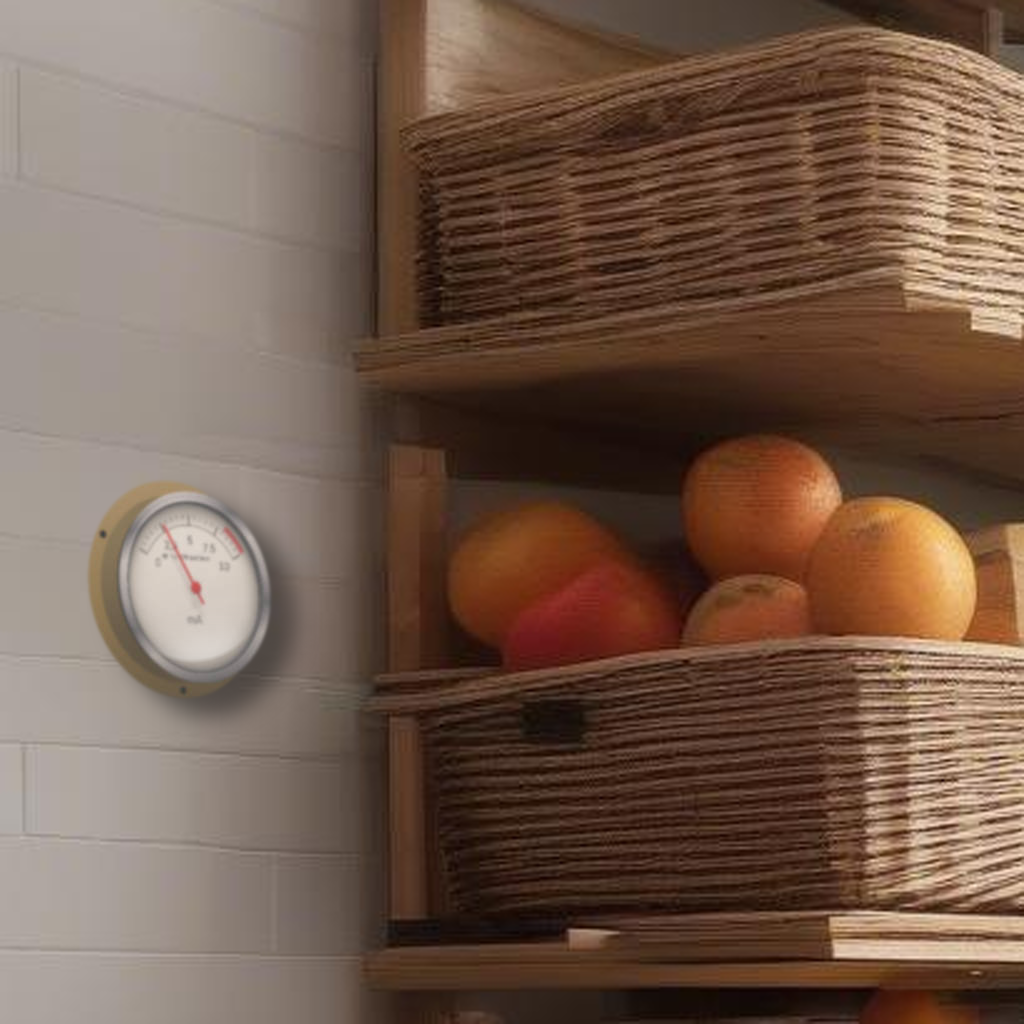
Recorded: 2.5 mA
